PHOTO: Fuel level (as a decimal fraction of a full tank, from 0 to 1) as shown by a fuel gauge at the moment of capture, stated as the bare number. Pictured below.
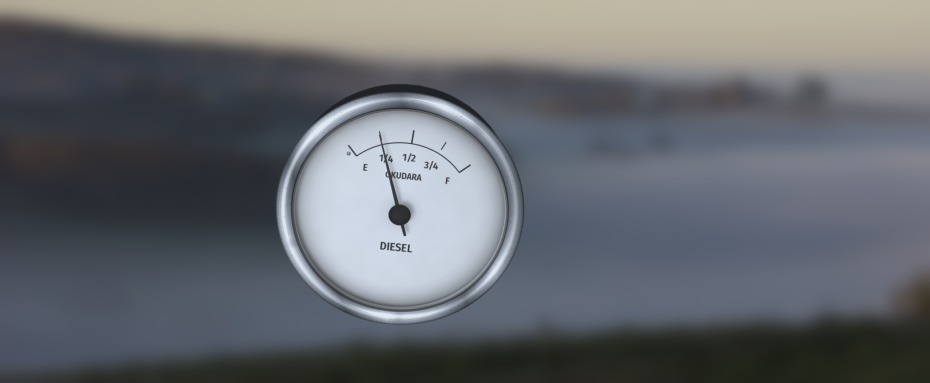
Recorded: 0.25
